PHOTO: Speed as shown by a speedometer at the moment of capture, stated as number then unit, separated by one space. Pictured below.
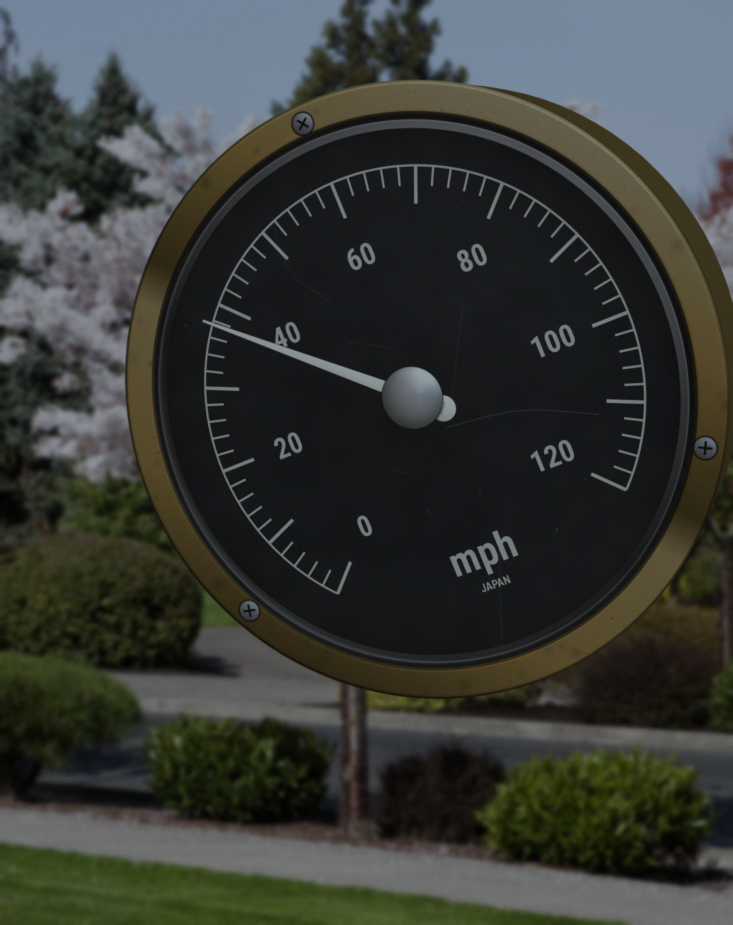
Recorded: 38 mph
